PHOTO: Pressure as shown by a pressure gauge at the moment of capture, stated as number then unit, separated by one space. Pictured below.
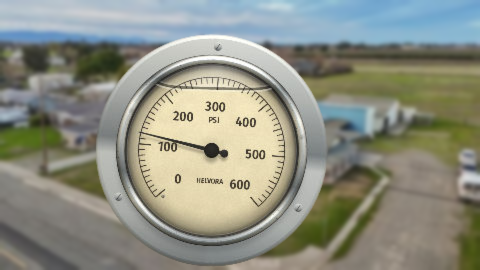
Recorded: 120 psi
